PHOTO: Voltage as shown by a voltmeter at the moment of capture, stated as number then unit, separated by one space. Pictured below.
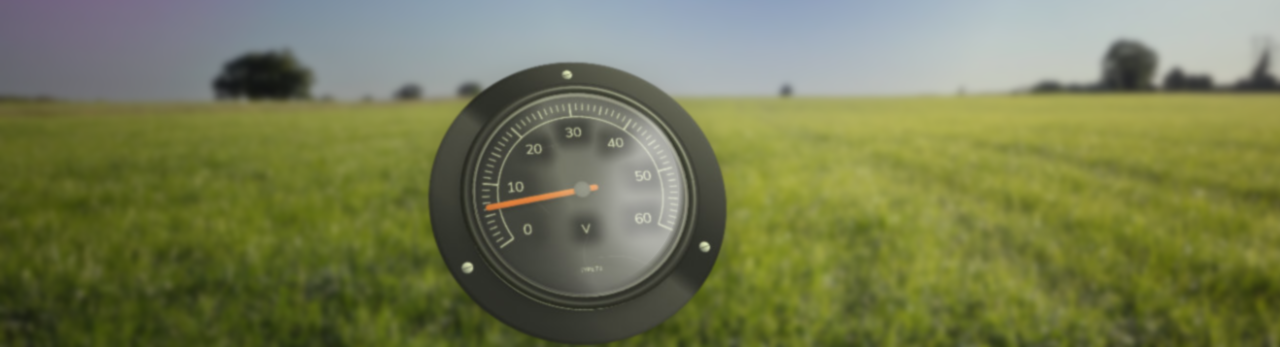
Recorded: 6 V
